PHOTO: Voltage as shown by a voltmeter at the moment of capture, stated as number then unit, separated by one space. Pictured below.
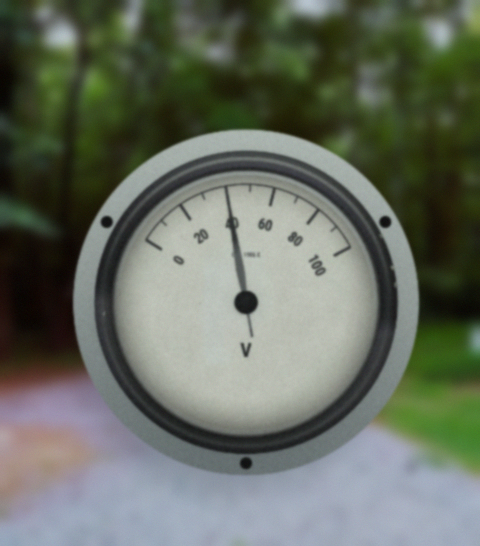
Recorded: 40 V
